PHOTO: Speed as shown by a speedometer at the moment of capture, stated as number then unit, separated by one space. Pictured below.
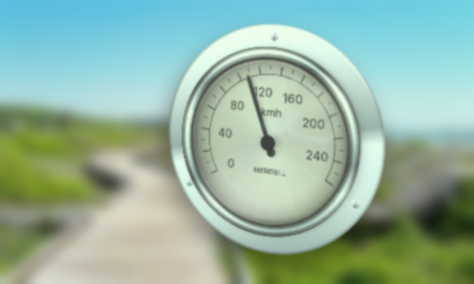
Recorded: 110 km/h
